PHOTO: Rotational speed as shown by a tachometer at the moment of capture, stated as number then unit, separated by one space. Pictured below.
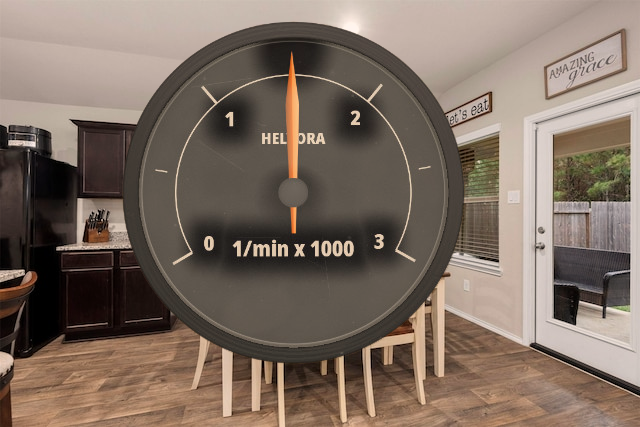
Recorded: 1500 rpm
